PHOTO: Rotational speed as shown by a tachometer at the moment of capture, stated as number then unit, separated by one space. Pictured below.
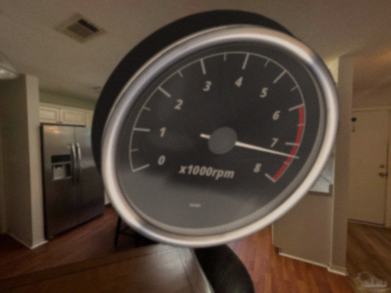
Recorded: 7250 rpm
